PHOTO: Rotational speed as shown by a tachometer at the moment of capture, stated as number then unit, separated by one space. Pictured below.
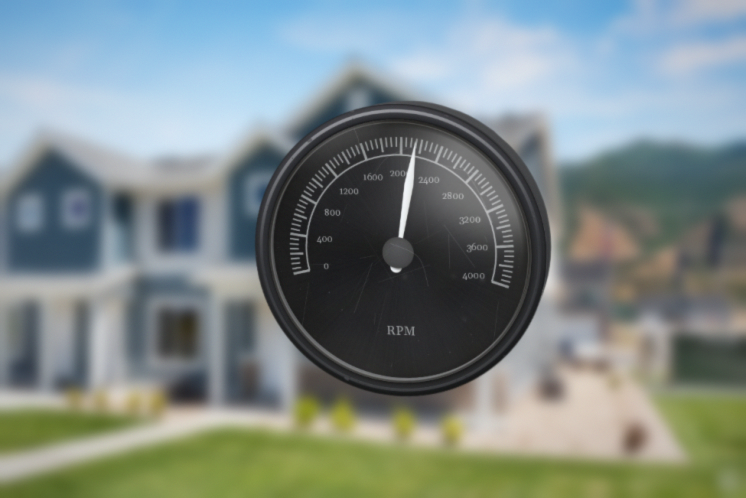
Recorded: 2150 rpm
